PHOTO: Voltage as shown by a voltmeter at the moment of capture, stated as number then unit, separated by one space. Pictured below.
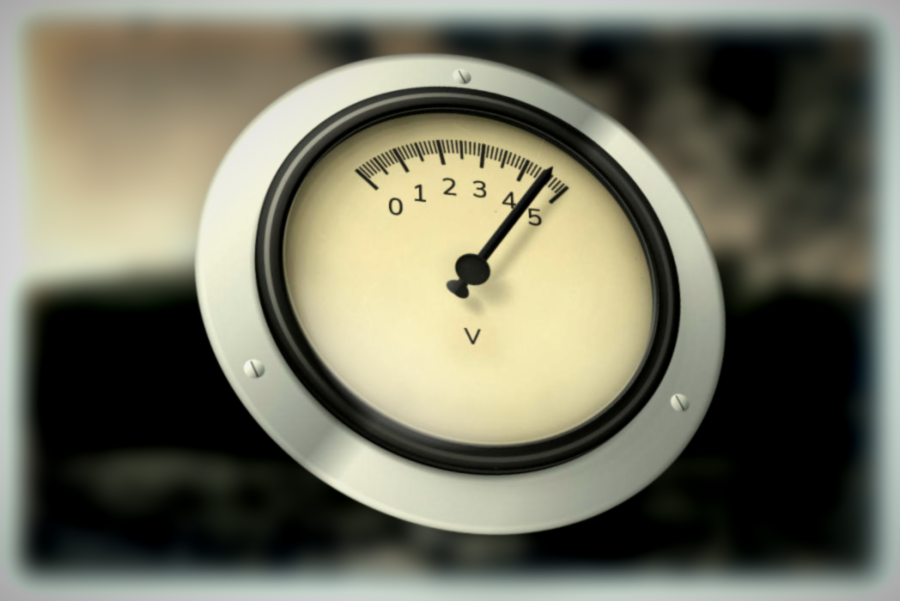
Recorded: 4.5 V
